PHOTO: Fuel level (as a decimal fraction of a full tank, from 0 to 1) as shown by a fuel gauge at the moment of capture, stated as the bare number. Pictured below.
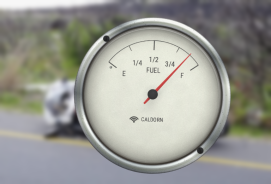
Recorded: 0.875
